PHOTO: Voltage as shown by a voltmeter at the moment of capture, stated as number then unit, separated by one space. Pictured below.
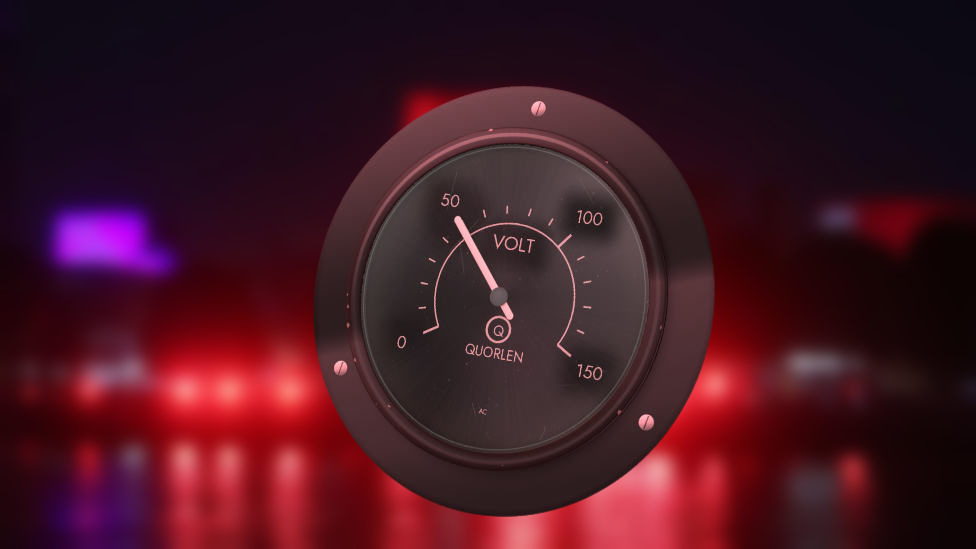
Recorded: 50 V
